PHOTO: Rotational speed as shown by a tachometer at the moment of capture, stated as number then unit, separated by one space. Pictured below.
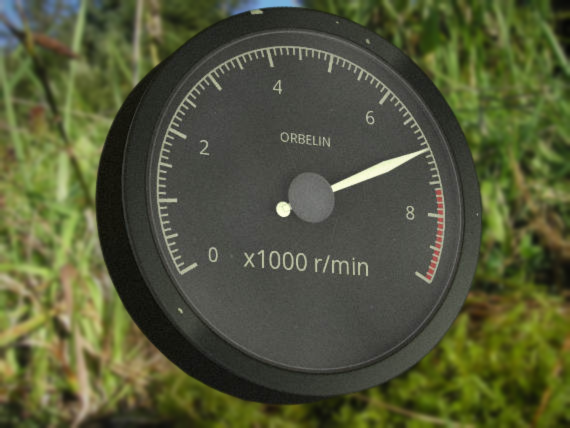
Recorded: 7000 rpm
